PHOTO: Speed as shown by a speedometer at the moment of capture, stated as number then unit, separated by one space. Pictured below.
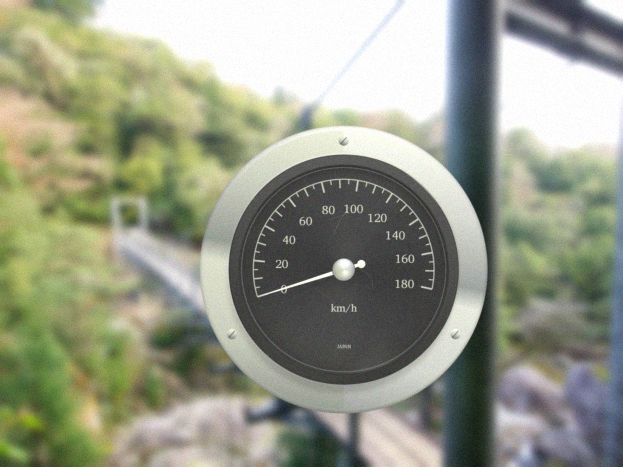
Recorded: 0 km/h
